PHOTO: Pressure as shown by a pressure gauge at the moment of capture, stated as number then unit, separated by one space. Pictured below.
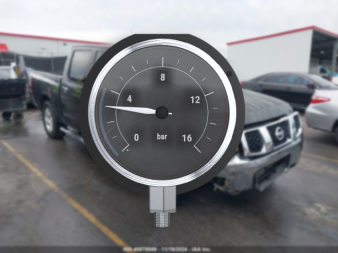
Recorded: 3 bar
